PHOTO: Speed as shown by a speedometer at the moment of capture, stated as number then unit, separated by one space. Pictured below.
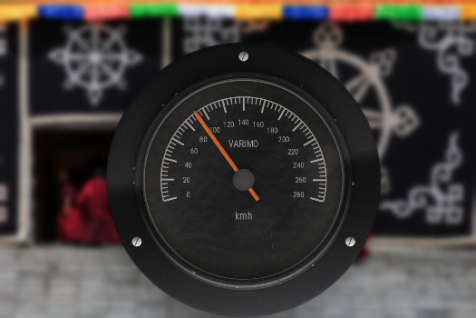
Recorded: 92 km/h
